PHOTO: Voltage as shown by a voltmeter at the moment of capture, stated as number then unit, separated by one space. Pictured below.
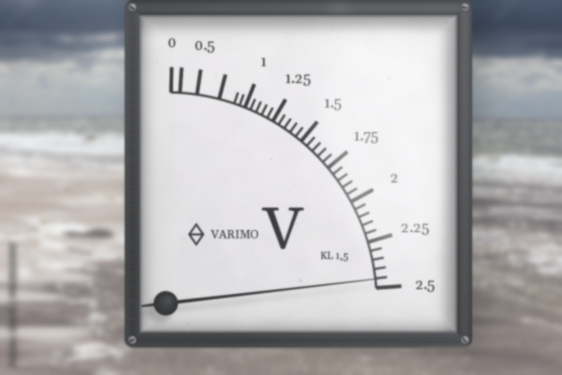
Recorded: 2.45 V
